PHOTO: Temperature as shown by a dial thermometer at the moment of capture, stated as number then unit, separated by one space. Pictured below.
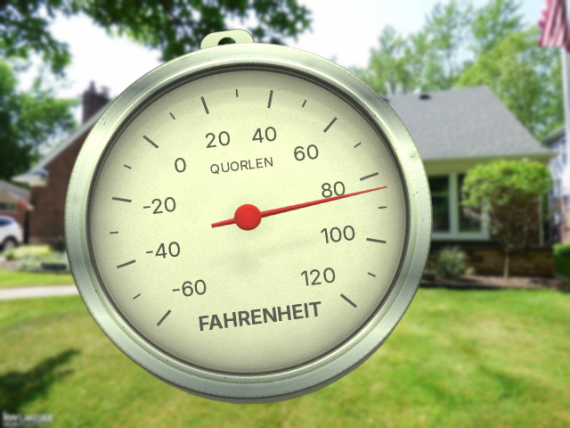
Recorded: 85 °F
